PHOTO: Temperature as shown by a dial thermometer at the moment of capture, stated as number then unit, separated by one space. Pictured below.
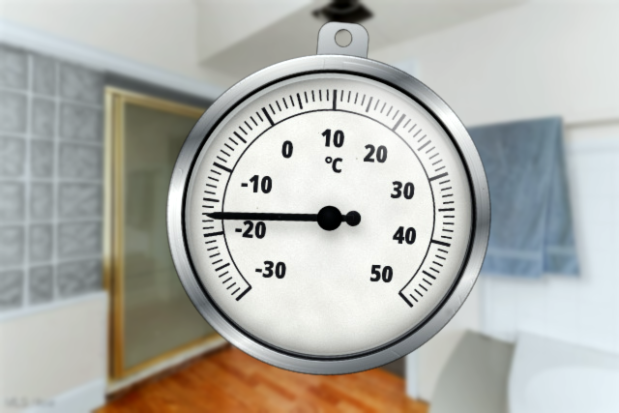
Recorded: -17 °C
